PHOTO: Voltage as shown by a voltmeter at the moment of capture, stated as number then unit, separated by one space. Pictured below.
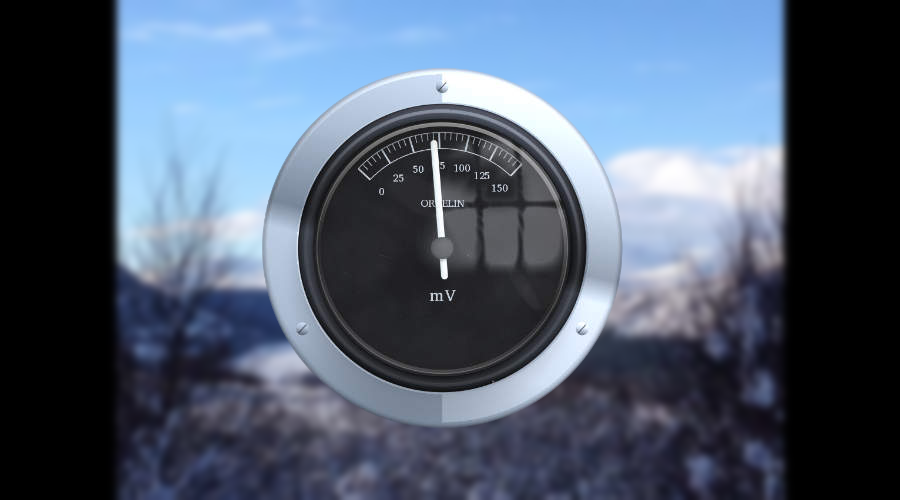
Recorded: 70 mV
